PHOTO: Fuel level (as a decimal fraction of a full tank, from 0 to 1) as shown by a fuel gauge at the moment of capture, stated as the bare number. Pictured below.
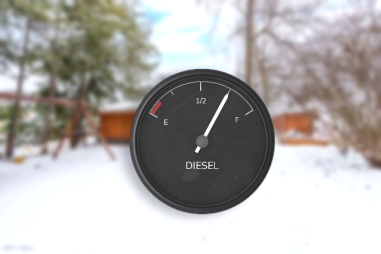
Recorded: 0.75
